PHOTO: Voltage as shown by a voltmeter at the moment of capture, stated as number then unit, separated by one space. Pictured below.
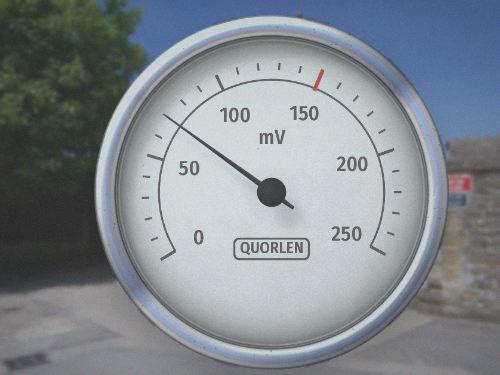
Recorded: 70 mV
